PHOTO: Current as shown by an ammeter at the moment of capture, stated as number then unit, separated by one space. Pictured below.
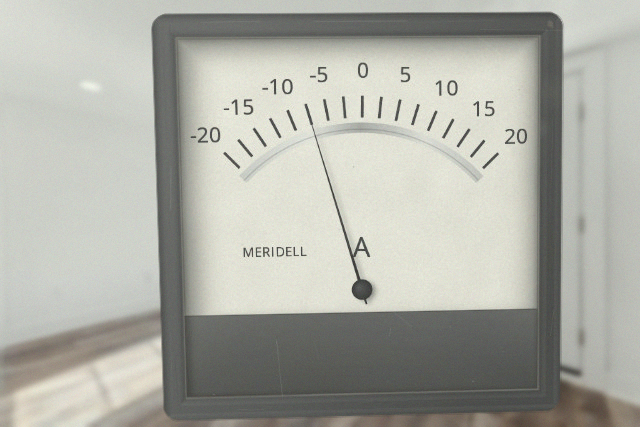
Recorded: -7.5 A
